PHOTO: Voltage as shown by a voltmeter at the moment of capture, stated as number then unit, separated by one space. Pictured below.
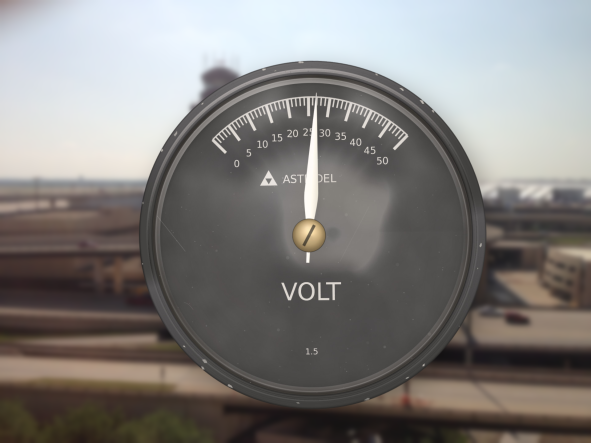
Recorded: 27 V
